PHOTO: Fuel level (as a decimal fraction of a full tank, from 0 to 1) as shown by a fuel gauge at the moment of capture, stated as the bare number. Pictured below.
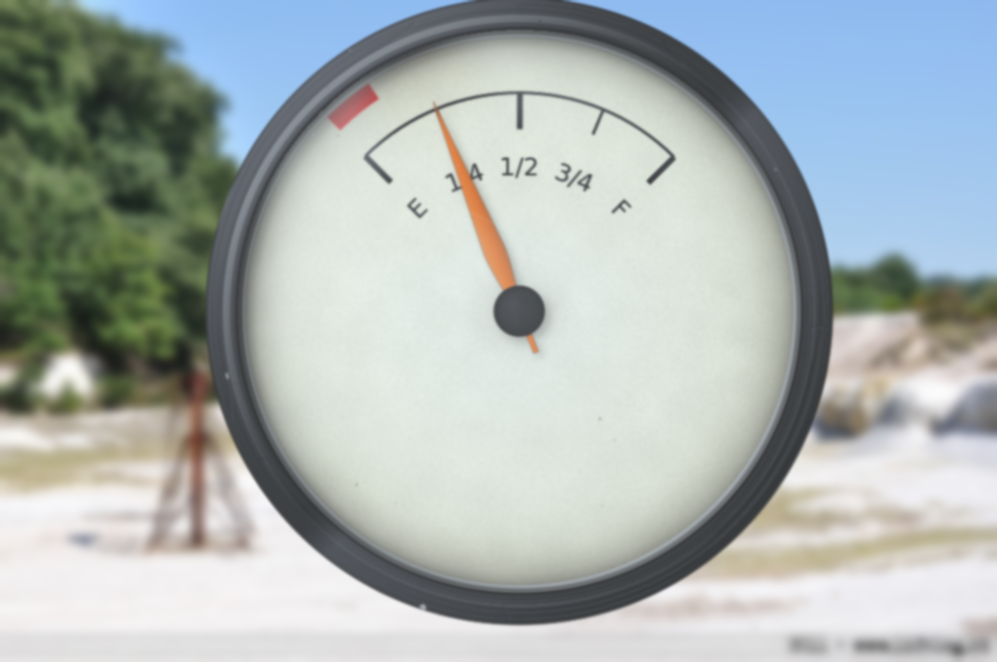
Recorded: 0.25
